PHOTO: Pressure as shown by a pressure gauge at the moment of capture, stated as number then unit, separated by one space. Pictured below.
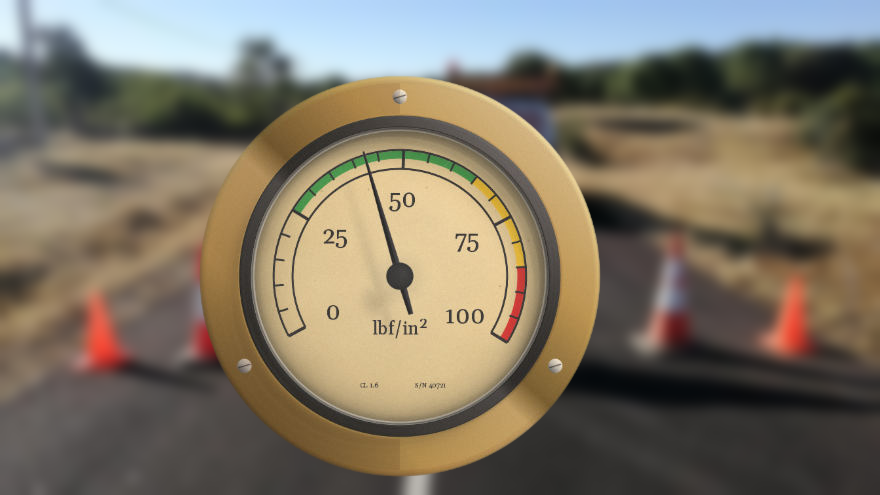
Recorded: 42.5 psi
